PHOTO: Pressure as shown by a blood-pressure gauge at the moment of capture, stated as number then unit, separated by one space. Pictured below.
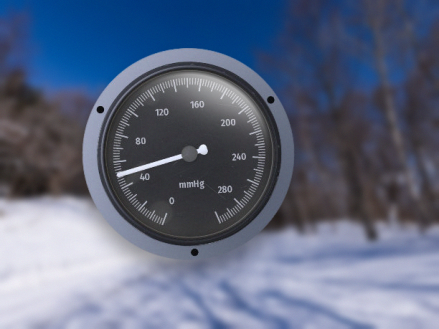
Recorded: 50 mmHg
